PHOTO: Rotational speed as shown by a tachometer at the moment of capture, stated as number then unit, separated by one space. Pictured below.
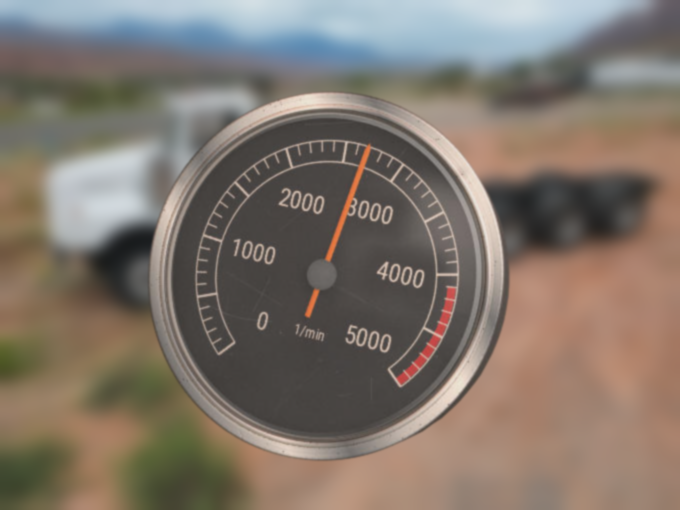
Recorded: 2700 rpm
